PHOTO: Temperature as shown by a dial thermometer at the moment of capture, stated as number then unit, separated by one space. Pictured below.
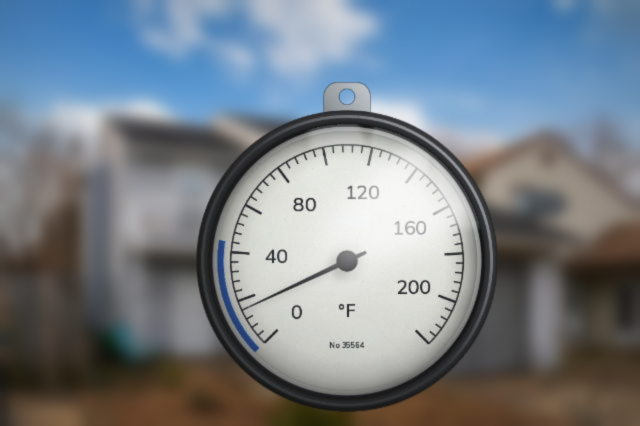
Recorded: 16 °F
